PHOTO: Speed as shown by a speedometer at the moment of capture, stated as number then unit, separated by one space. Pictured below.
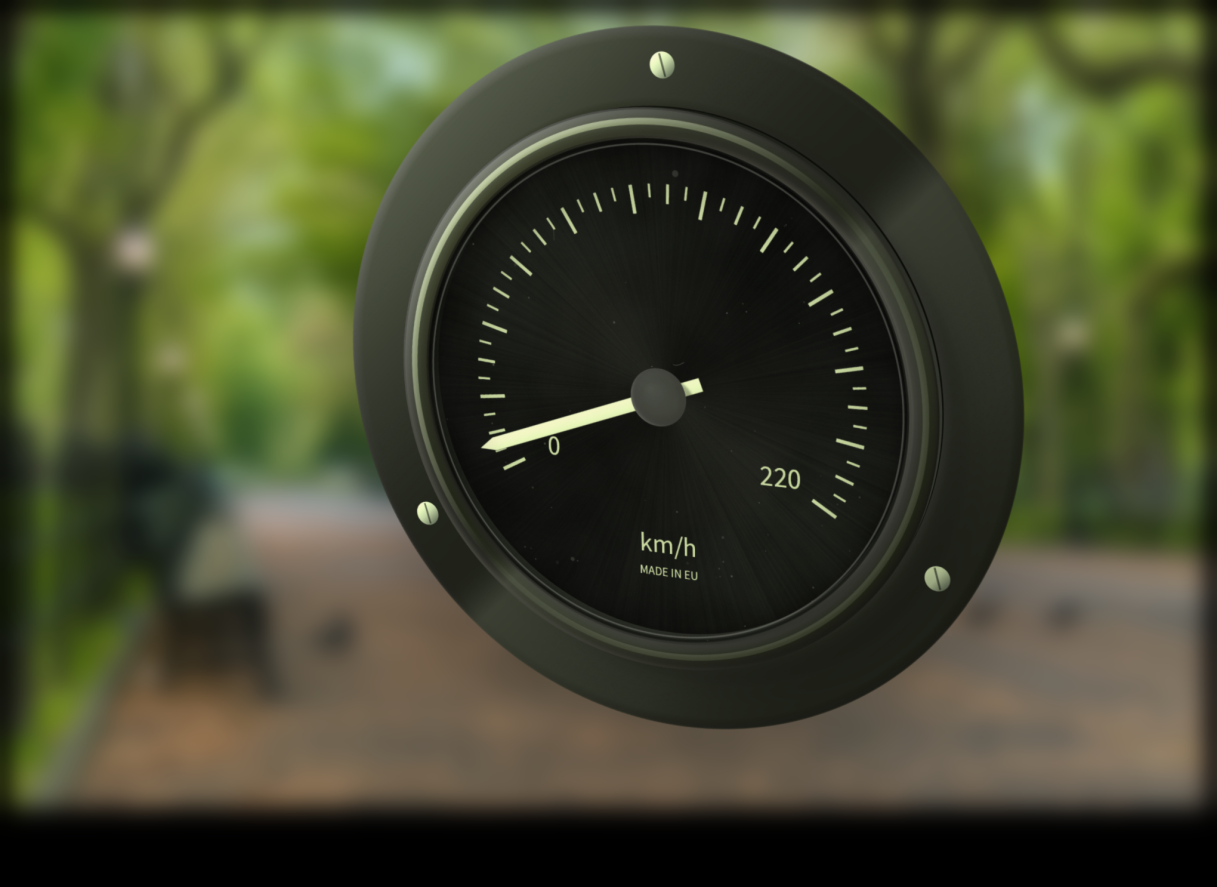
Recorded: 7.5 km/h
